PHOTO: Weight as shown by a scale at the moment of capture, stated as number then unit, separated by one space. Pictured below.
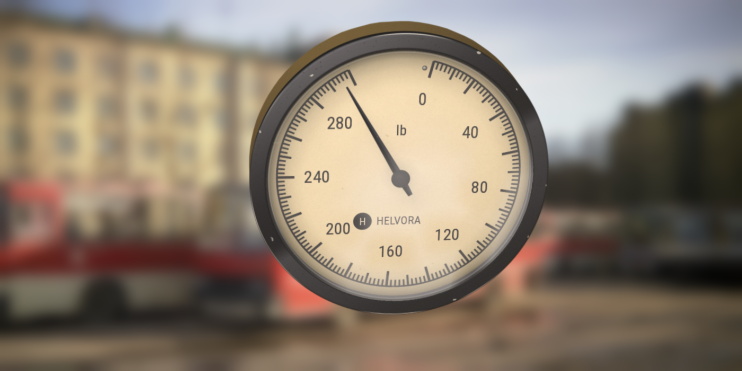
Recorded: 296 lb
